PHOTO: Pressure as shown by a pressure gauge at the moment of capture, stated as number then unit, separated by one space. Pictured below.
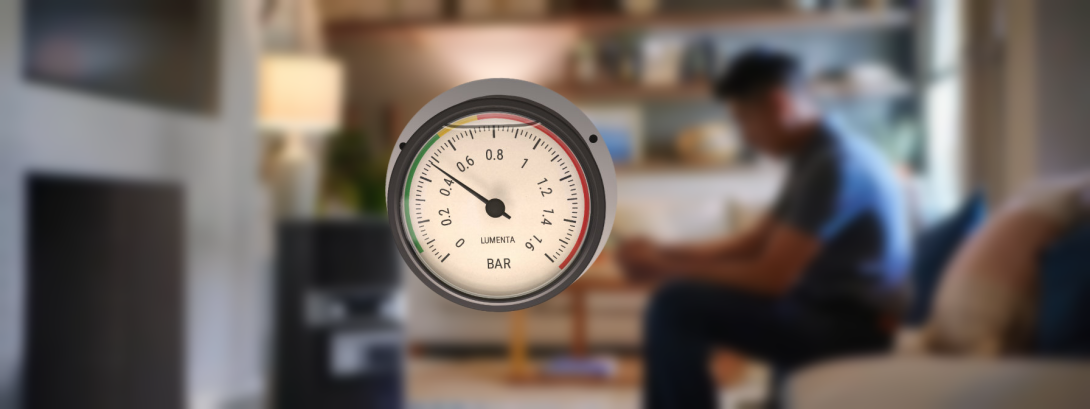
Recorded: 0.48 bar
